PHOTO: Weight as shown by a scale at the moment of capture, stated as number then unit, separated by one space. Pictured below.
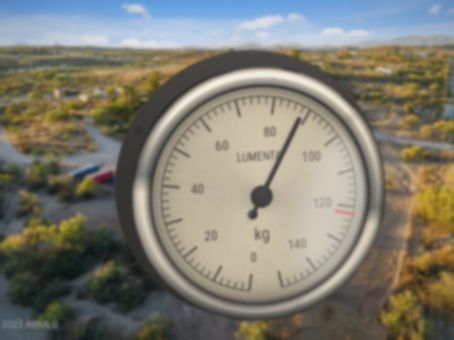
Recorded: 88 kg
